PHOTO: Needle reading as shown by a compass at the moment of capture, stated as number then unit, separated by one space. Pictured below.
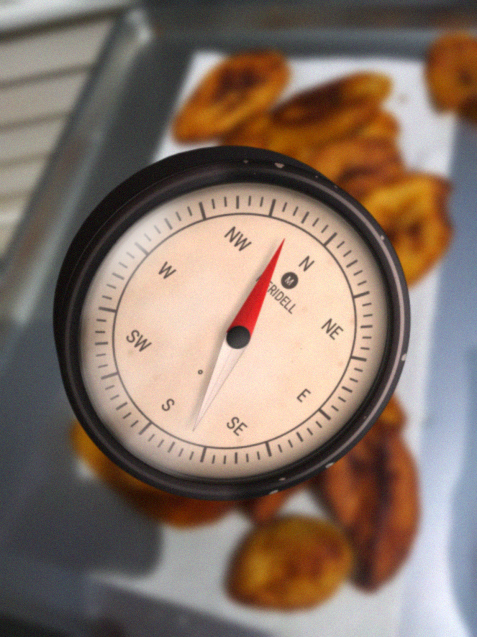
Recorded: 340 °
